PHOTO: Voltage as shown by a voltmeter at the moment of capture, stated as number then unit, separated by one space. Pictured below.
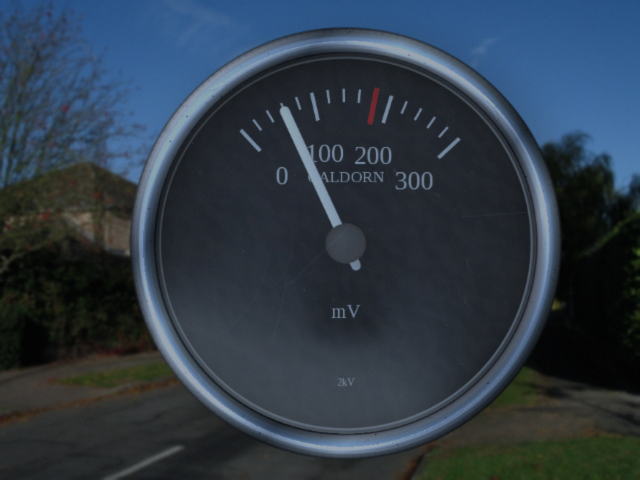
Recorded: 60 mV
